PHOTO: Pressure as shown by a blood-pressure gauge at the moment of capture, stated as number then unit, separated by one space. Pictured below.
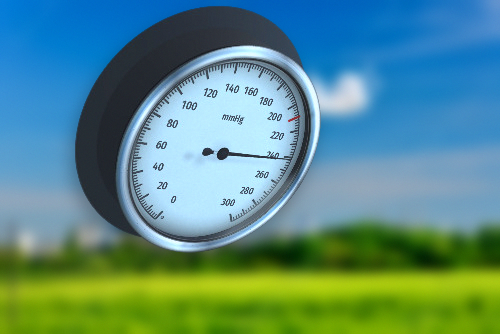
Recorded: 240 mmHg
